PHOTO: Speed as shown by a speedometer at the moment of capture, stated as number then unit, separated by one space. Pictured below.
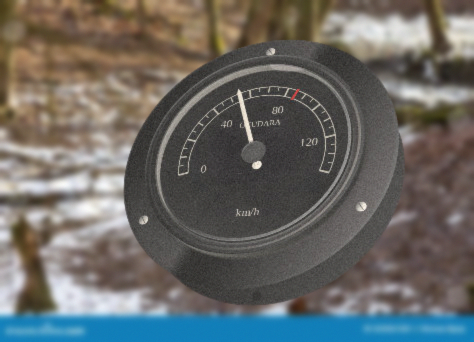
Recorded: 55 km/h
